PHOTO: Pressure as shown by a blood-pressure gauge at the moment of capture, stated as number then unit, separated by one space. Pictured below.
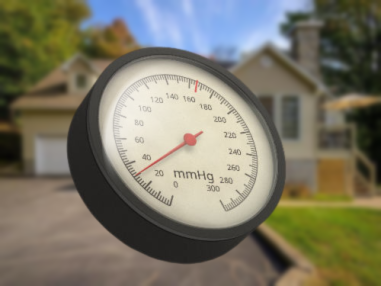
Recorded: 30 mmHg
